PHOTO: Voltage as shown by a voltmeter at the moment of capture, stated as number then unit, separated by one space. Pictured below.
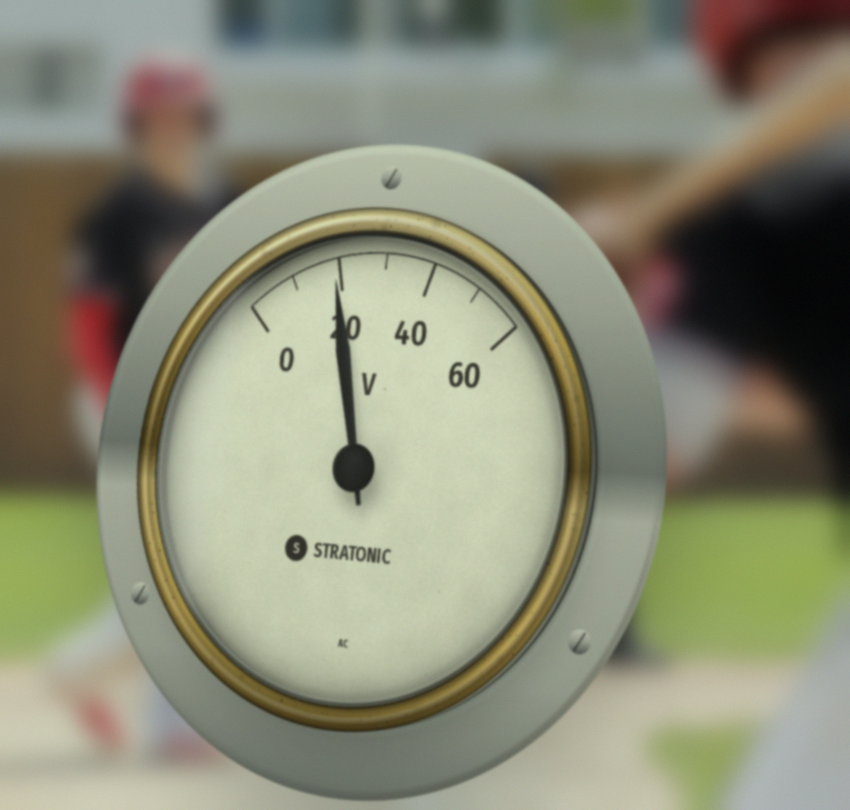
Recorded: 20 V
